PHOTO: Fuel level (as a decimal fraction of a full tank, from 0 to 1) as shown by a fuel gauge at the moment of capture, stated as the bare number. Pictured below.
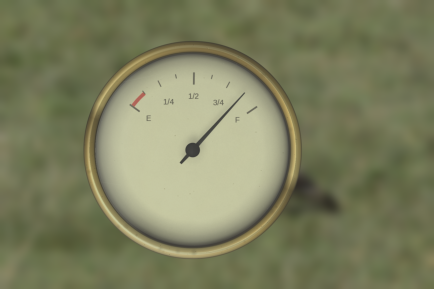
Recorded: 0.875
